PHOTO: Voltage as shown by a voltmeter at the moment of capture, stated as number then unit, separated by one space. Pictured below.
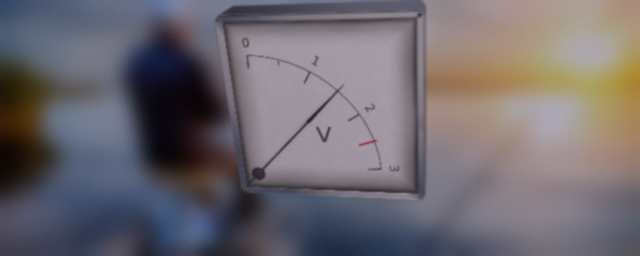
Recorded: 1.5 V
